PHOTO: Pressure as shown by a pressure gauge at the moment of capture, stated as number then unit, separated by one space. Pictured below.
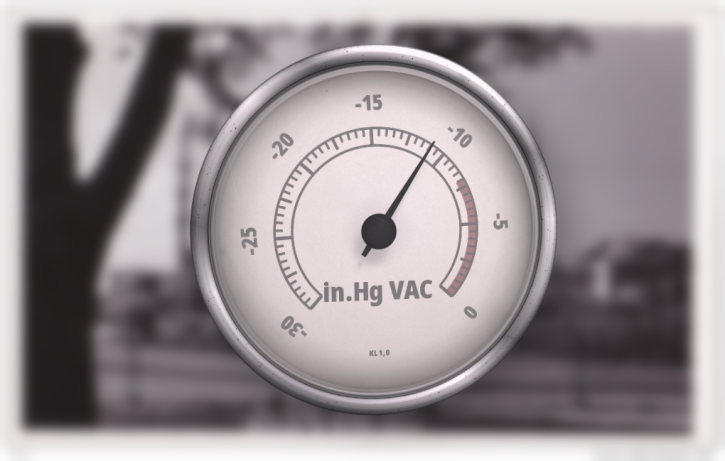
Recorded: -11 inHg
